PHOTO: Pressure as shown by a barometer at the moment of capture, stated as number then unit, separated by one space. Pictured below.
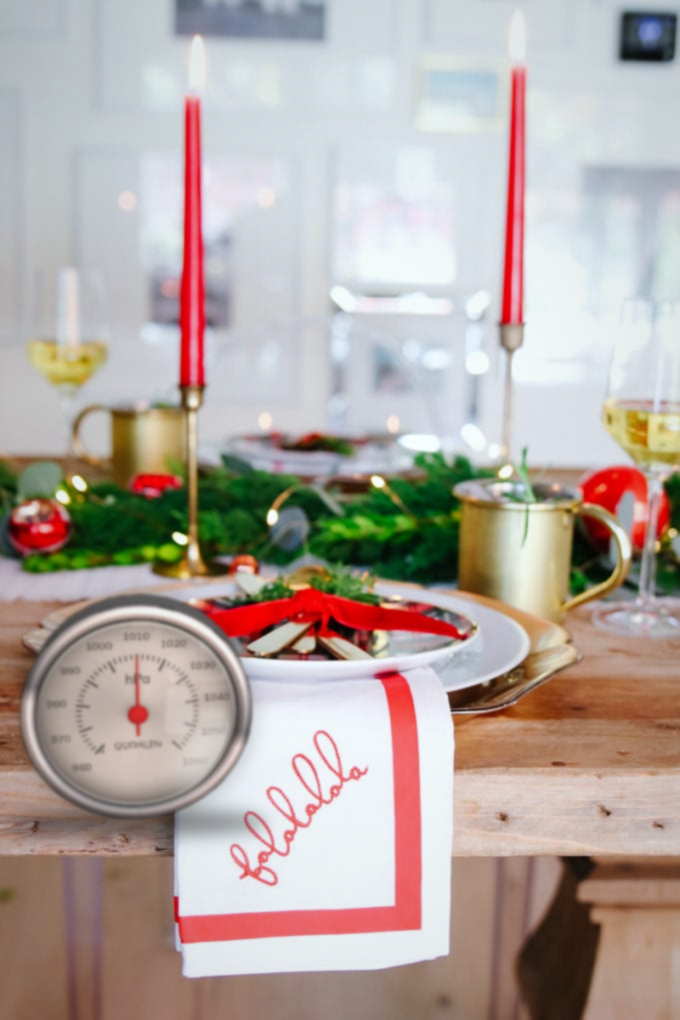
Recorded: 1010 hPa
